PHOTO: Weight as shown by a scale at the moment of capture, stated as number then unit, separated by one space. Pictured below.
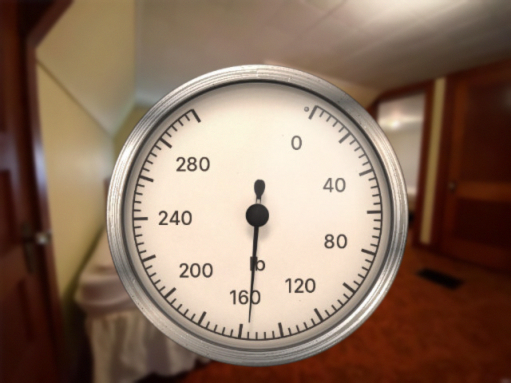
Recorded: 156 lb
